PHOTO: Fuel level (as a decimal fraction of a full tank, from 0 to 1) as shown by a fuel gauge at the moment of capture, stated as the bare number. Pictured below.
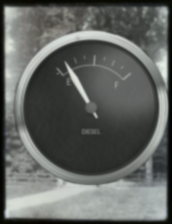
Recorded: 0.125
